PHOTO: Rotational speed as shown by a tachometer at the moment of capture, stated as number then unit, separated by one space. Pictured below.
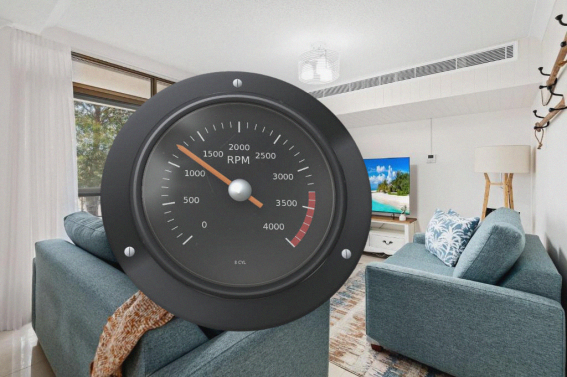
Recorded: 1200 rpm
